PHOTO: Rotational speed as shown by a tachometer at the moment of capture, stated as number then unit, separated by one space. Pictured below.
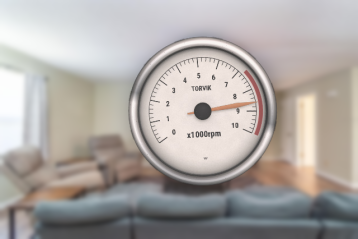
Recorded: 8600 rpm
